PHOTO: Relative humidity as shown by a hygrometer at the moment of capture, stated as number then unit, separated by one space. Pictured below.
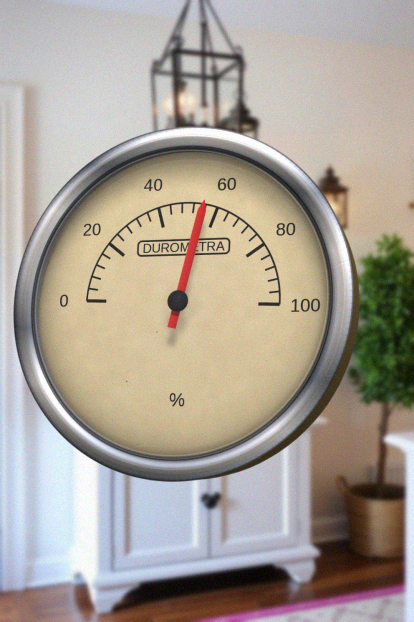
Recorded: 56 %
